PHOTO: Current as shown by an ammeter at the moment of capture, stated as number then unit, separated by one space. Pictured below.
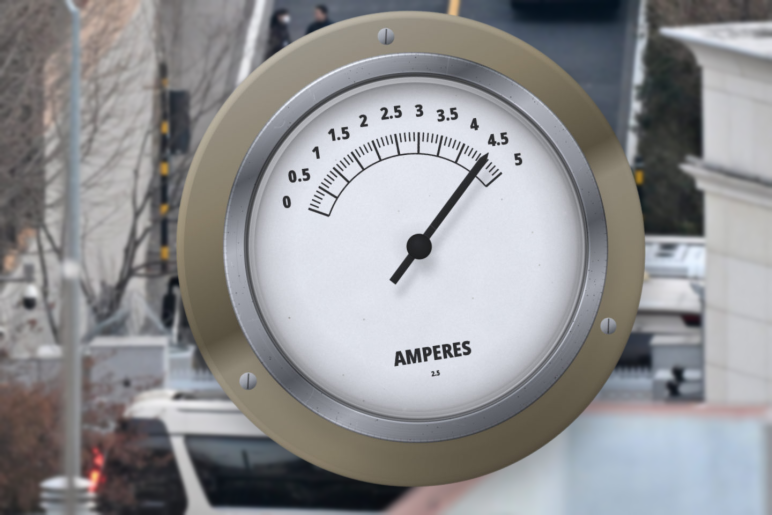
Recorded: 4.5 A
